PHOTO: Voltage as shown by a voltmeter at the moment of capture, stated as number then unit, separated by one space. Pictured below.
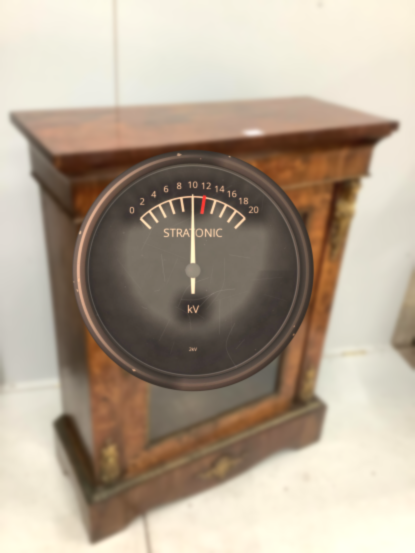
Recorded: 10 kV
